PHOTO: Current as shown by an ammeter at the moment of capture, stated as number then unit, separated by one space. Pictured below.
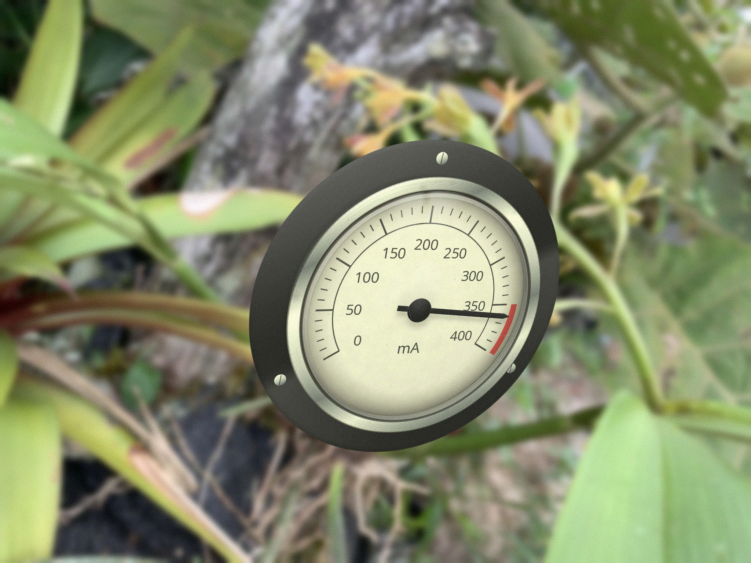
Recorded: 360 mA
